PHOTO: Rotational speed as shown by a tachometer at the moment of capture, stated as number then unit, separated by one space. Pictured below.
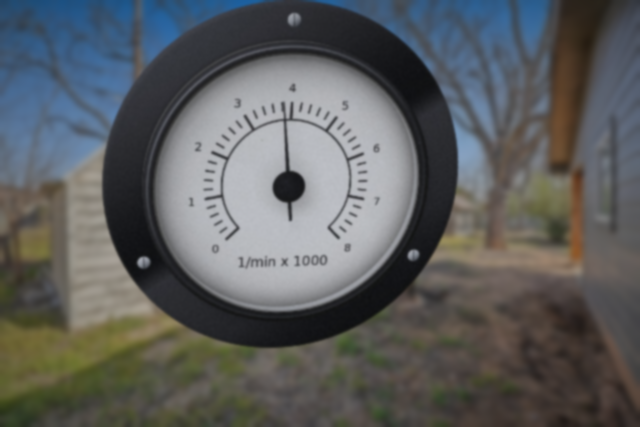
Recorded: 3800 rpm
